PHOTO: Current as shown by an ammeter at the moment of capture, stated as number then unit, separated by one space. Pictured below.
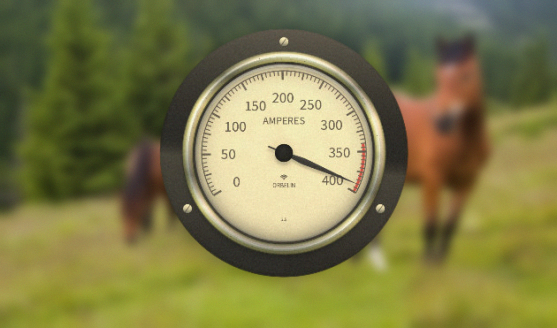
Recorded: 390 A
